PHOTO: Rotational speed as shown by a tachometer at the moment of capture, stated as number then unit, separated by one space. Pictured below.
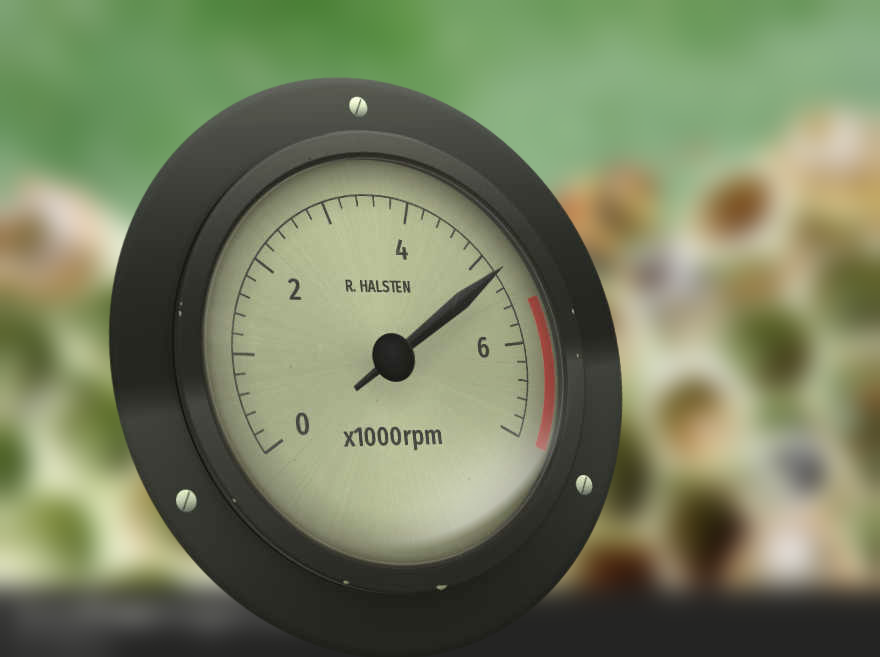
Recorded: 5200 rpm
